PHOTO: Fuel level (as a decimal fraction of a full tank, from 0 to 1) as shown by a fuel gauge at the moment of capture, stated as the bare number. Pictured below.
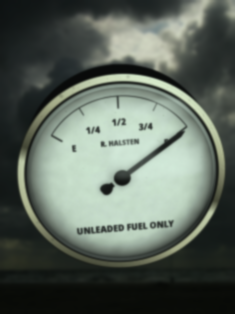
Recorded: 1
